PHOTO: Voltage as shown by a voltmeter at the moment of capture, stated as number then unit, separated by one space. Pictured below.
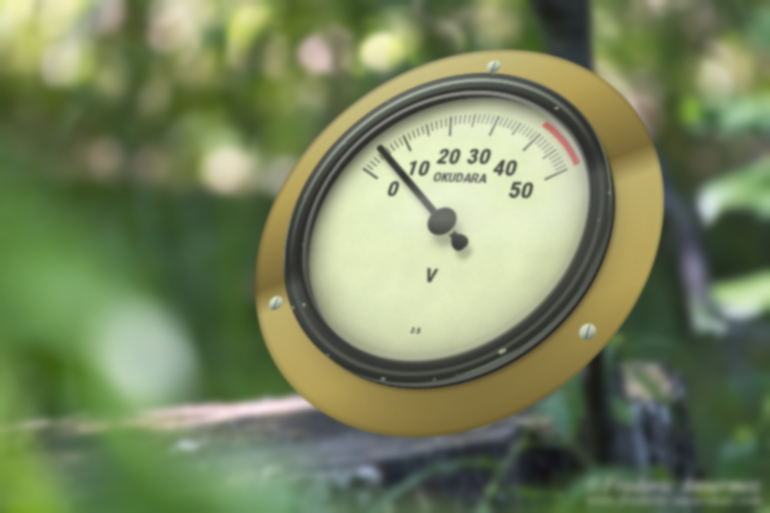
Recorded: 5 V
